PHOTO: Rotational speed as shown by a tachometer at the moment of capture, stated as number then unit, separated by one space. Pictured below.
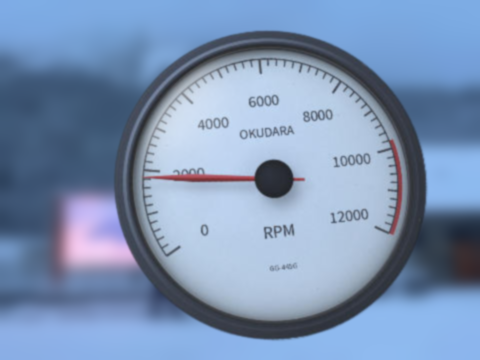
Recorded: 1800 rpm
